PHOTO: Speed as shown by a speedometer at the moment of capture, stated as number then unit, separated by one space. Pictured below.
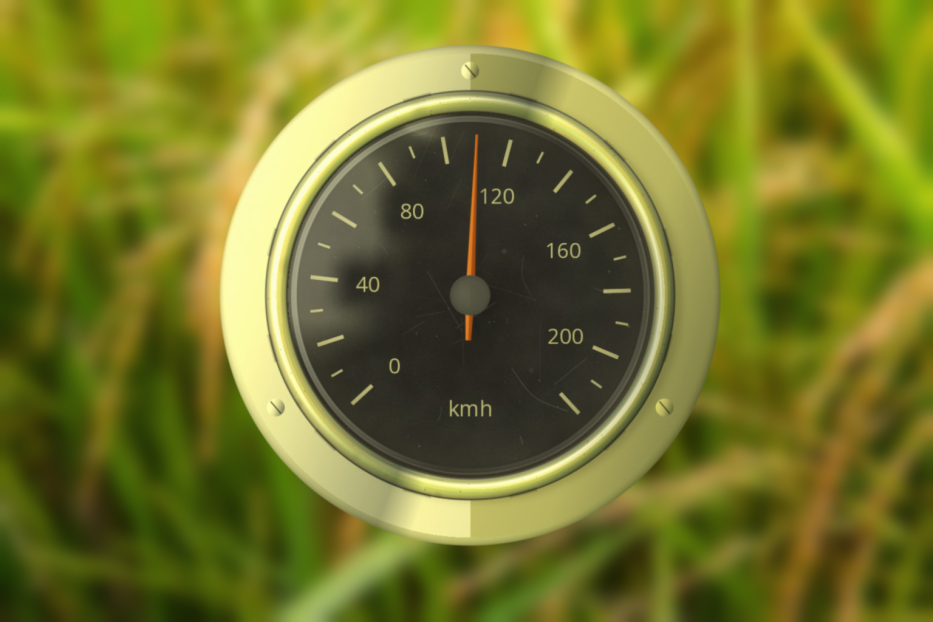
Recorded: 110 km/h
